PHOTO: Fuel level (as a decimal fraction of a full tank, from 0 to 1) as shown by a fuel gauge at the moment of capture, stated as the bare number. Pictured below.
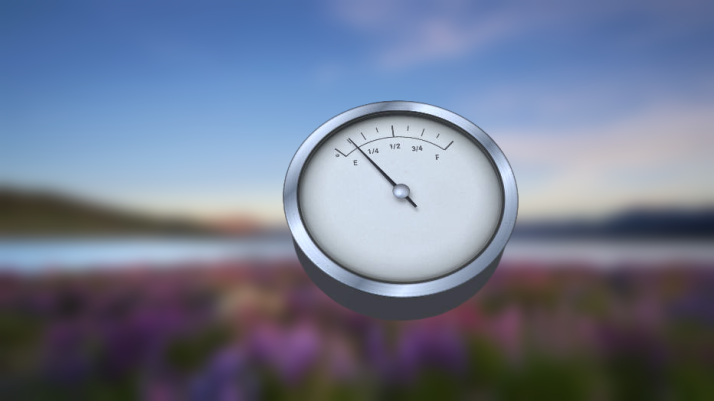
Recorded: 0.125
